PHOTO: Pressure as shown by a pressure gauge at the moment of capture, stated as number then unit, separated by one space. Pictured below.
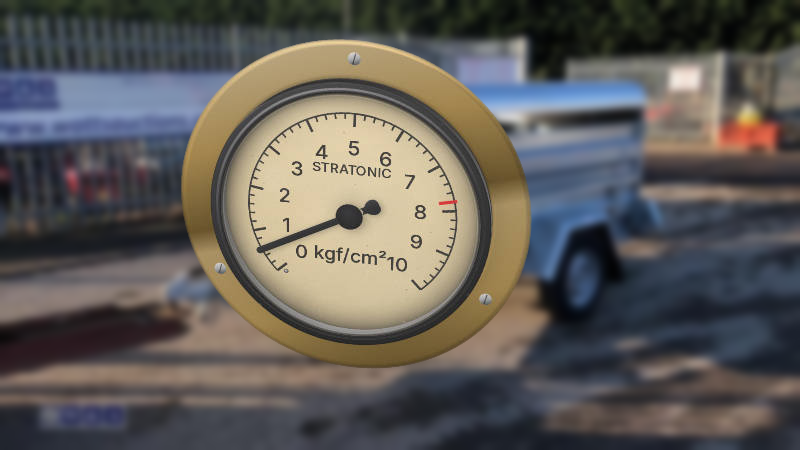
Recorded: 0.6 kg/cm²
